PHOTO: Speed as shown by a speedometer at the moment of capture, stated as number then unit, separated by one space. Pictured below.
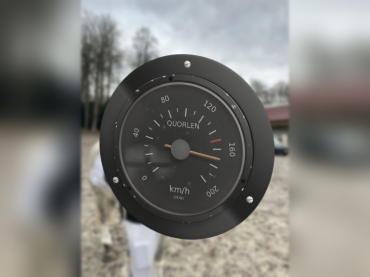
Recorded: 170 km/h
